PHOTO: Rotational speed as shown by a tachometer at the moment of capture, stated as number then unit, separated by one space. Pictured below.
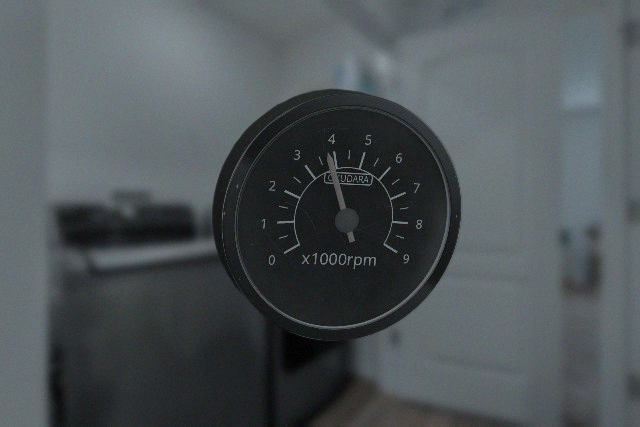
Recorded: 3750 rpm
